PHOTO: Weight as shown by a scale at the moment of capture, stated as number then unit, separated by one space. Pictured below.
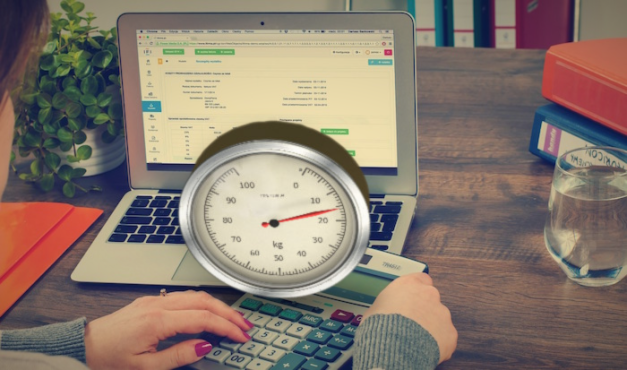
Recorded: 15 kg
